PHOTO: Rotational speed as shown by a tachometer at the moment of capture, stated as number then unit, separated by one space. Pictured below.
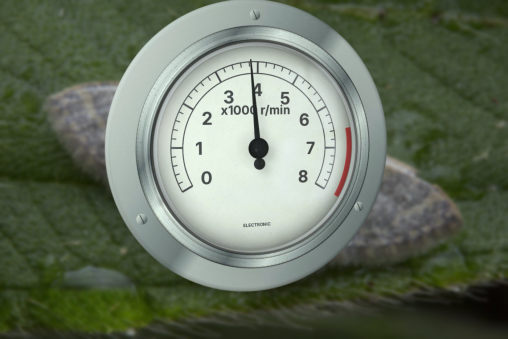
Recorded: 3800 rpm
